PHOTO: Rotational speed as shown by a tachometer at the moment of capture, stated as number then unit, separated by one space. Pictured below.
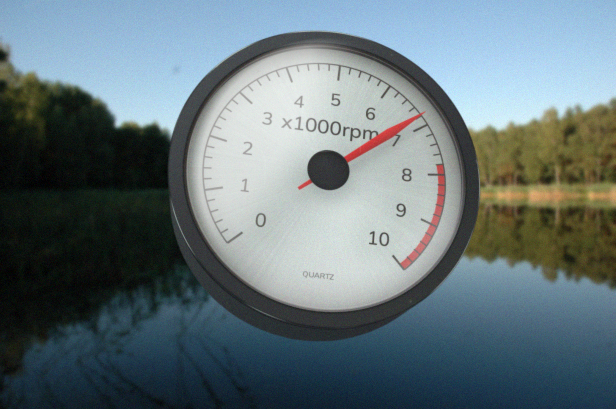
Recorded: 6800 rpm
